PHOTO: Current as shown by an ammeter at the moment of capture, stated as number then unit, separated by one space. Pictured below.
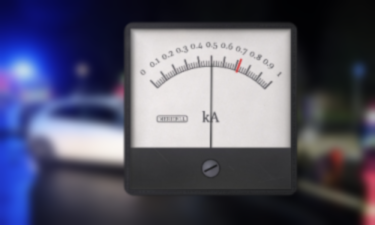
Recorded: 0.5 kA
